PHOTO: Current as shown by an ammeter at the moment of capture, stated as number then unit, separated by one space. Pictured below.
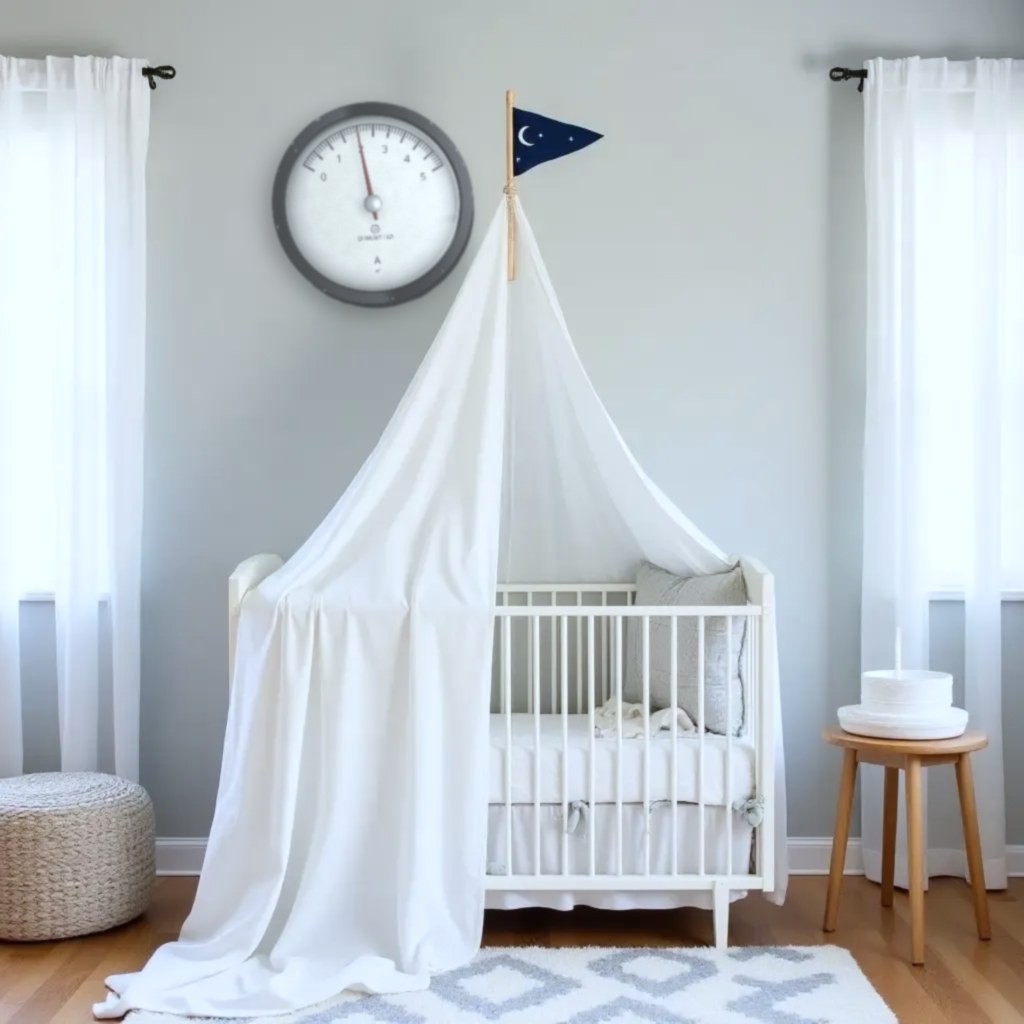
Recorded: 2 A
